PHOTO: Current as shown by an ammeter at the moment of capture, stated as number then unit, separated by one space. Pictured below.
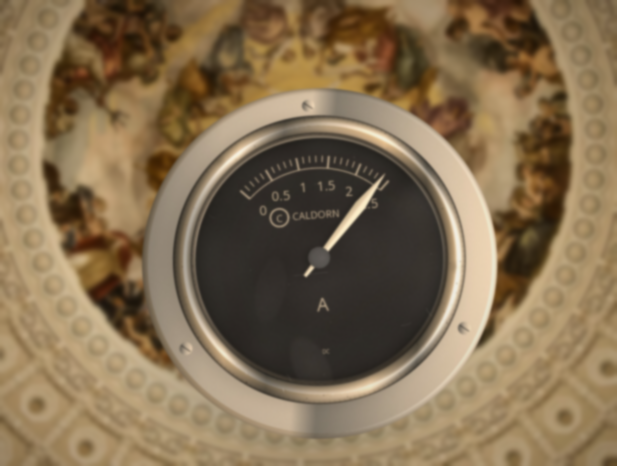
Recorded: 2.4 A
